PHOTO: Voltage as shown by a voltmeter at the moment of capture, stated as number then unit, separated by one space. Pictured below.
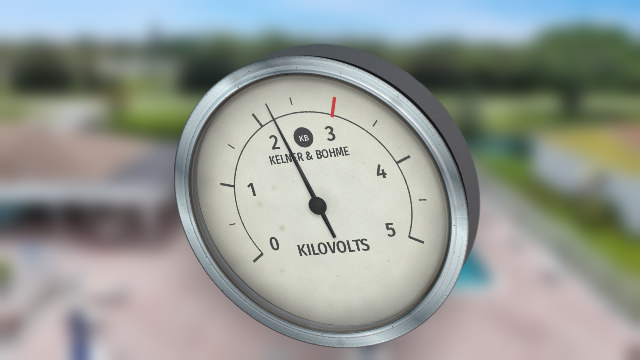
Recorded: 2.25 kV
